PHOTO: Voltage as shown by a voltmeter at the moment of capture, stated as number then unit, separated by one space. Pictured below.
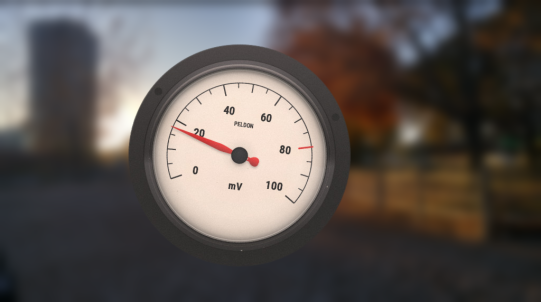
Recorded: 17.5 mV
